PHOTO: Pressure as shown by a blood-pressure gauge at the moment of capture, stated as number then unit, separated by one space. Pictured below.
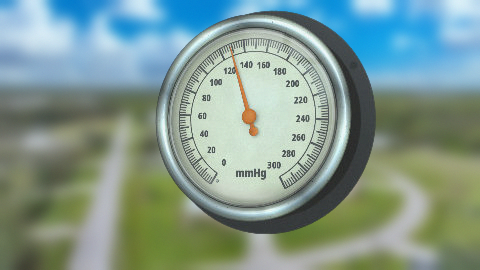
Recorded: 130 mmHg
